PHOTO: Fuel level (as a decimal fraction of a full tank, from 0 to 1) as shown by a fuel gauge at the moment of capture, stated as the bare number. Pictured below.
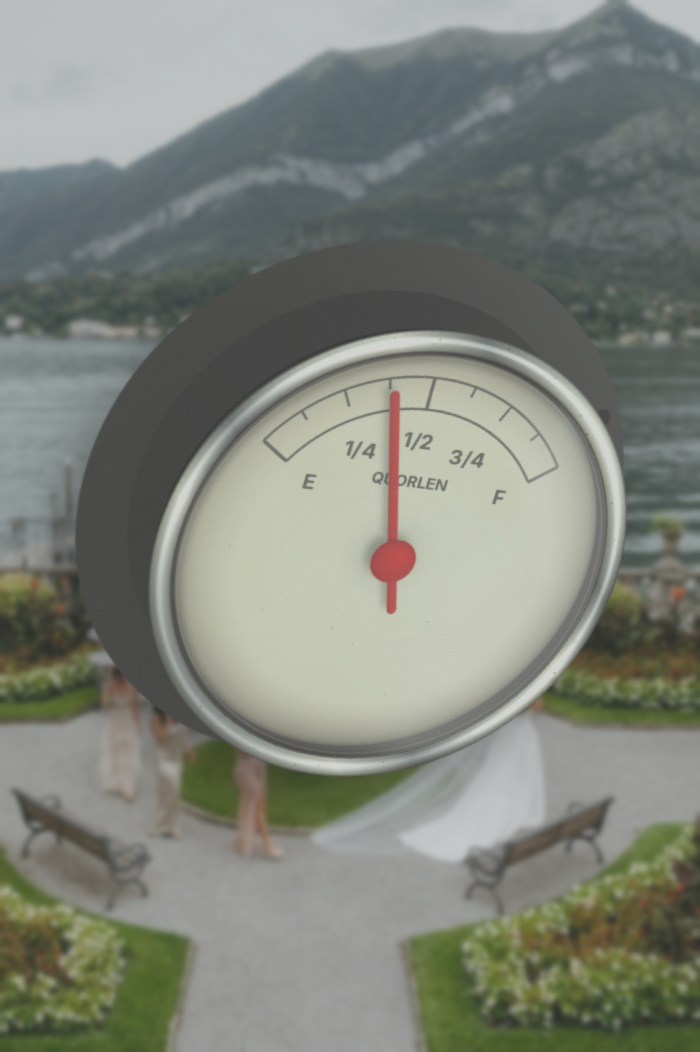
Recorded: 0.375
